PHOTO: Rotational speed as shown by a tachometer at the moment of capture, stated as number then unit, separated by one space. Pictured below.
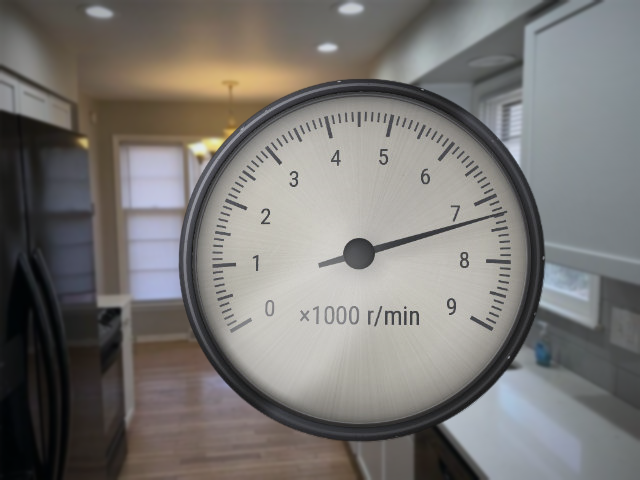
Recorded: 7300 rpm
